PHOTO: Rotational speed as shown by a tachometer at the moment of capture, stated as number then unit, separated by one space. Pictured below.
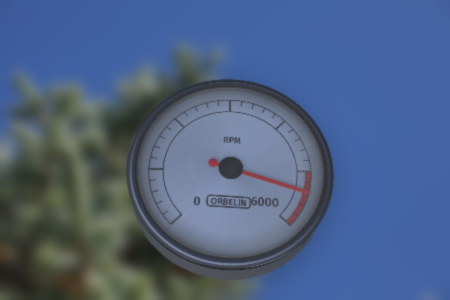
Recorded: 5400 rpm
